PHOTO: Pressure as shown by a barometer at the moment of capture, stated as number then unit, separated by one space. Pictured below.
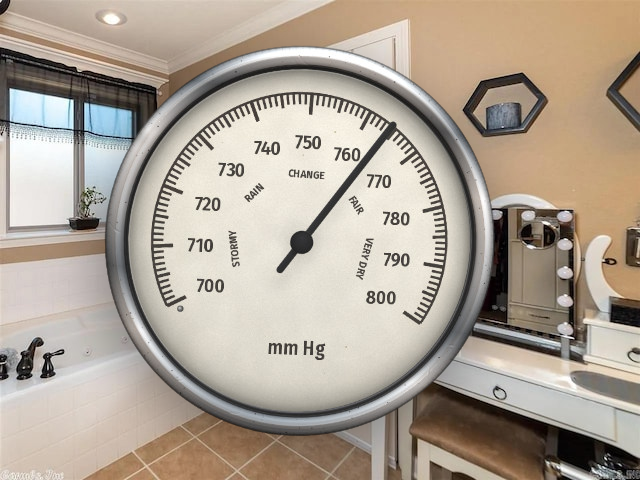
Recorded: 764 mmHg
